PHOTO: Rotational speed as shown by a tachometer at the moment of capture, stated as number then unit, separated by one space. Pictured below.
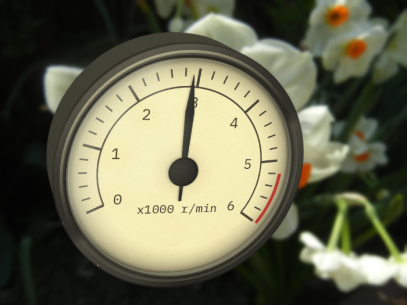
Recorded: 2900 rpm
